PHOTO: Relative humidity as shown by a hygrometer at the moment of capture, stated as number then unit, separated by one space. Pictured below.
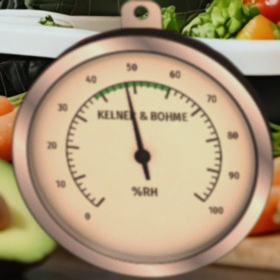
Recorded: 48 %
